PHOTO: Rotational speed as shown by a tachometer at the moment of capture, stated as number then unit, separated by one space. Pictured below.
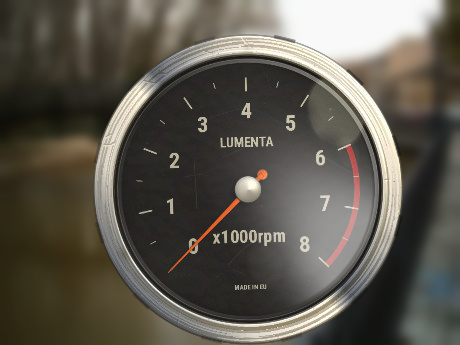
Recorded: 0 rpm
